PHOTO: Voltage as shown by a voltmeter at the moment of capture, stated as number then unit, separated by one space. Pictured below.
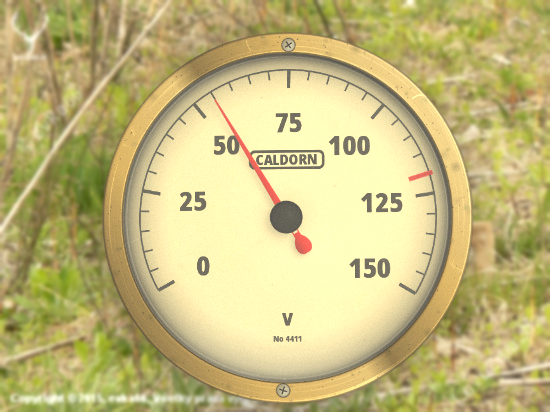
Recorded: 55 V
